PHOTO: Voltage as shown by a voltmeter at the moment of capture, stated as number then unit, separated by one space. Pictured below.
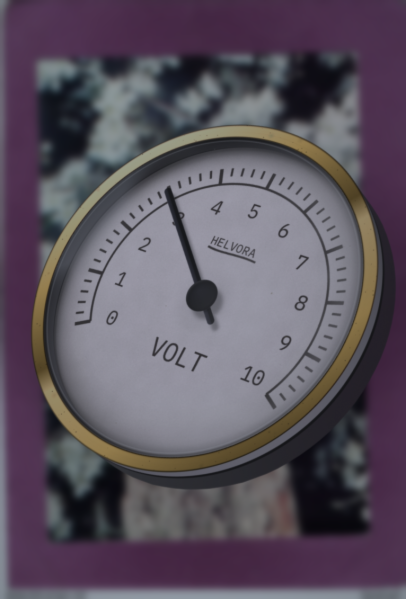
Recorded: 3 V
